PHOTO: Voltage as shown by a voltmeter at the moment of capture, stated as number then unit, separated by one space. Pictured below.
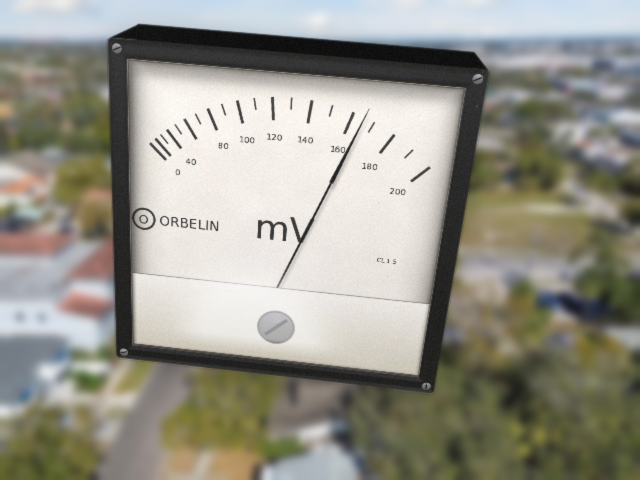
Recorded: 165 mV
